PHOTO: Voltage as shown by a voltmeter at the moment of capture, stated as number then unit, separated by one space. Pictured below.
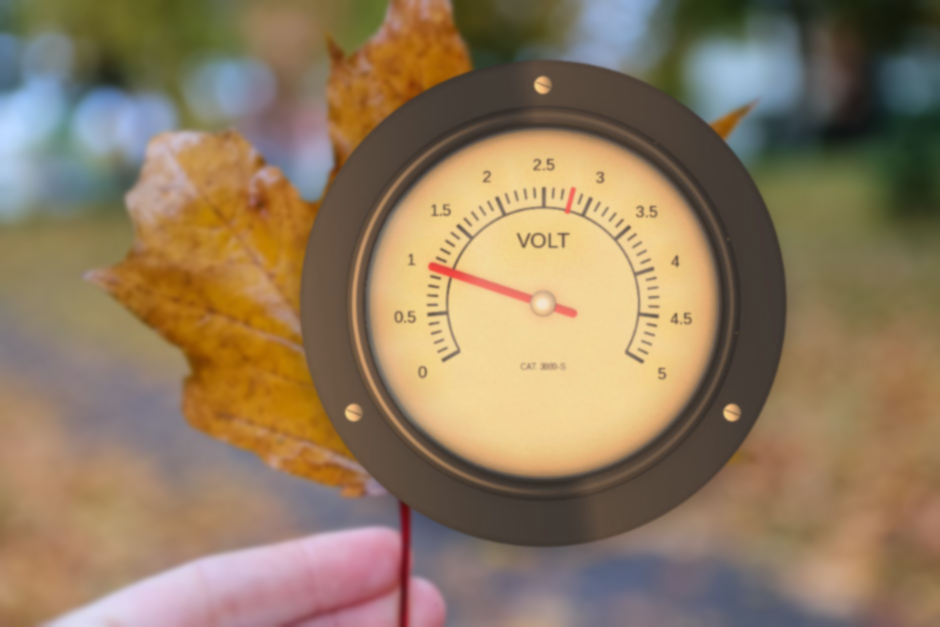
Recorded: 1 V
